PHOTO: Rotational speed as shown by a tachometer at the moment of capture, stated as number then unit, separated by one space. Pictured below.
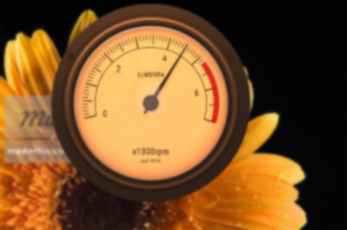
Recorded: 4500 rpm
